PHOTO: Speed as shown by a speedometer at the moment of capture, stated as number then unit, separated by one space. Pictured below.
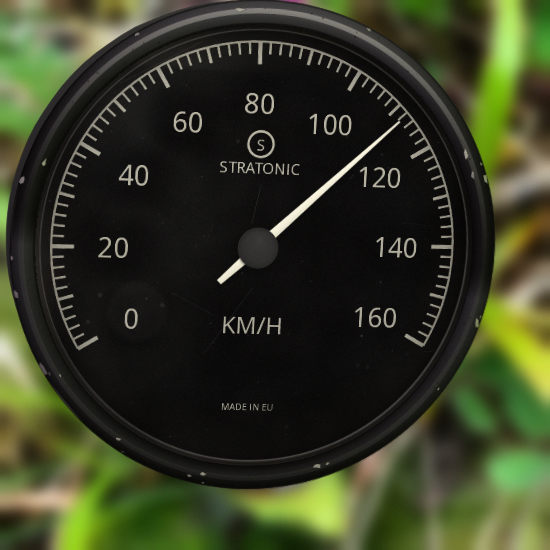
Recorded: 112 km/h
